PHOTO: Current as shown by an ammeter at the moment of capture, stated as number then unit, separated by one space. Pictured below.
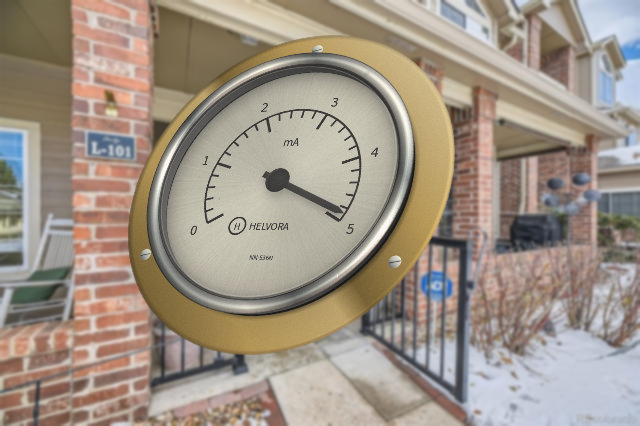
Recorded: 4.9 mA
